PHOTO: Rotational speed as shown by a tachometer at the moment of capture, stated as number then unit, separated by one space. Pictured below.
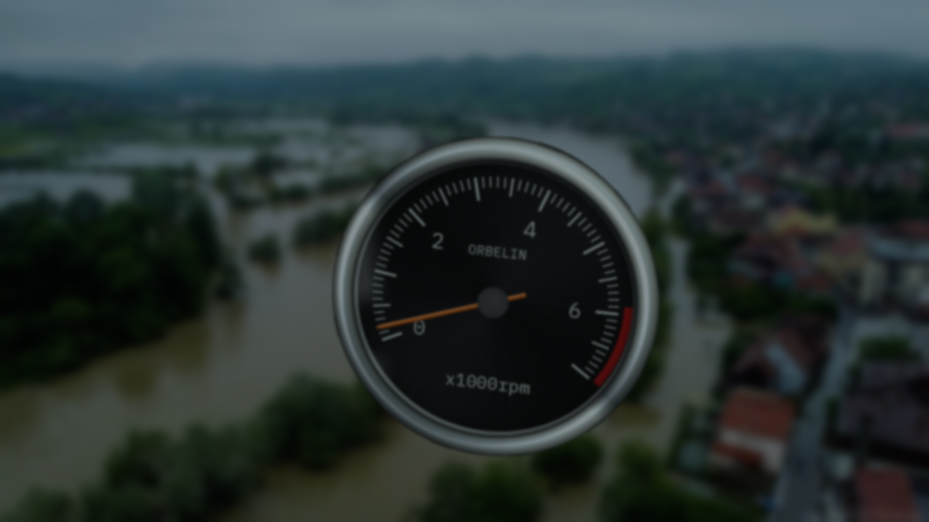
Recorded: 200 rpm
